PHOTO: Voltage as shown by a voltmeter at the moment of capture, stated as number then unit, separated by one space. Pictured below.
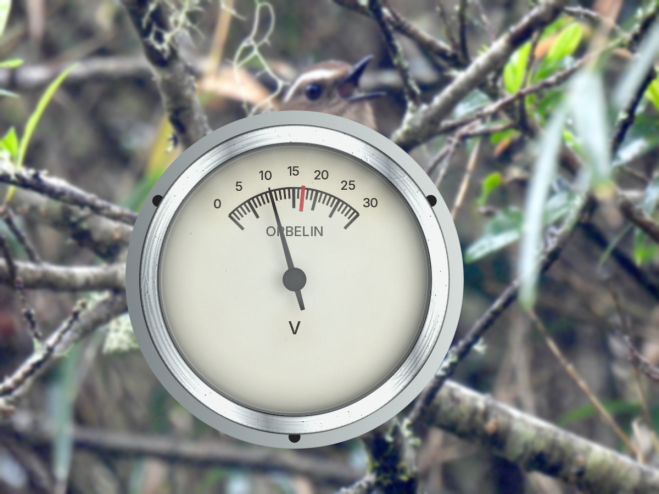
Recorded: 10 V
